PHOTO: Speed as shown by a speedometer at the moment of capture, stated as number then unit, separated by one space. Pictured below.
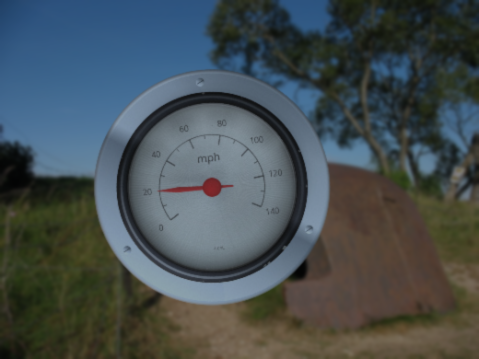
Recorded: 20 mph
